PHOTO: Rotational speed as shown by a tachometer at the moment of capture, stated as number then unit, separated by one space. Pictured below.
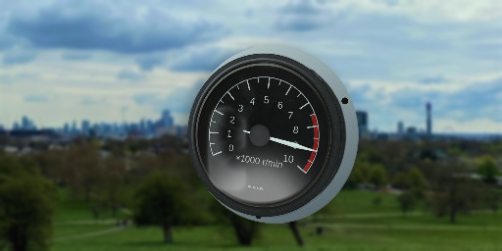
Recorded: 9000 rpm
